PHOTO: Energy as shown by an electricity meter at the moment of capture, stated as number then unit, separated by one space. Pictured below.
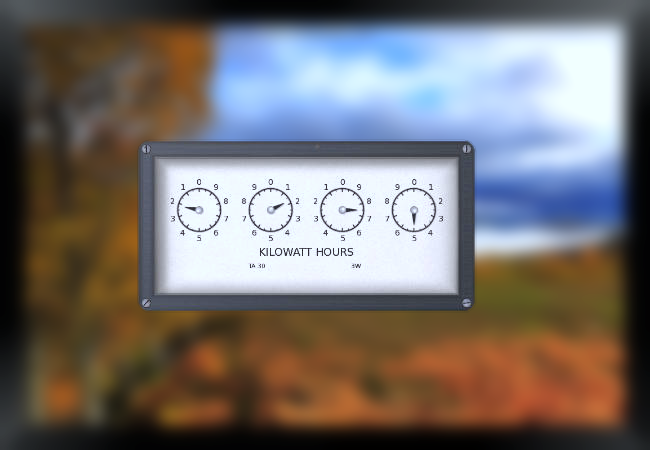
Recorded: 2175 kWh
